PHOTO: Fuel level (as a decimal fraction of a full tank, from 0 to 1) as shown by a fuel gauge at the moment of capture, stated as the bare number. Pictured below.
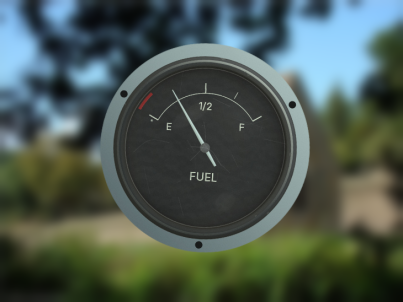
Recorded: 0.25
